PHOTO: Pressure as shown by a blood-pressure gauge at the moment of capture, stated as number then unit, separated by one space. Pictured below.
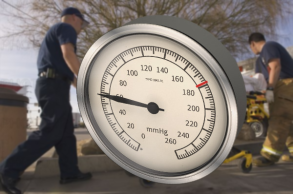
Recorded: 60 mmHg
